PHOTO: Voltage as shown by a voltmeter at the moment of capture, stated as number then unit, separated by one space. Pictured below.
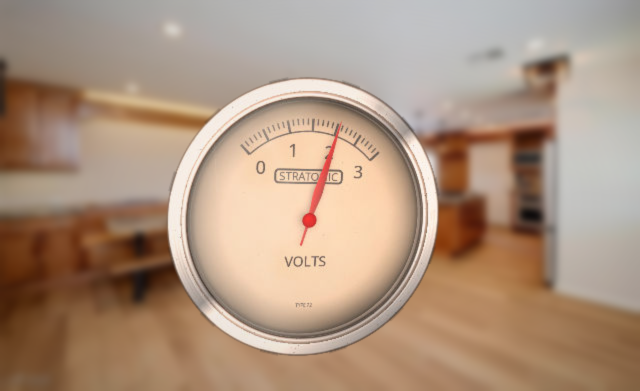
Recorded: 2 V
